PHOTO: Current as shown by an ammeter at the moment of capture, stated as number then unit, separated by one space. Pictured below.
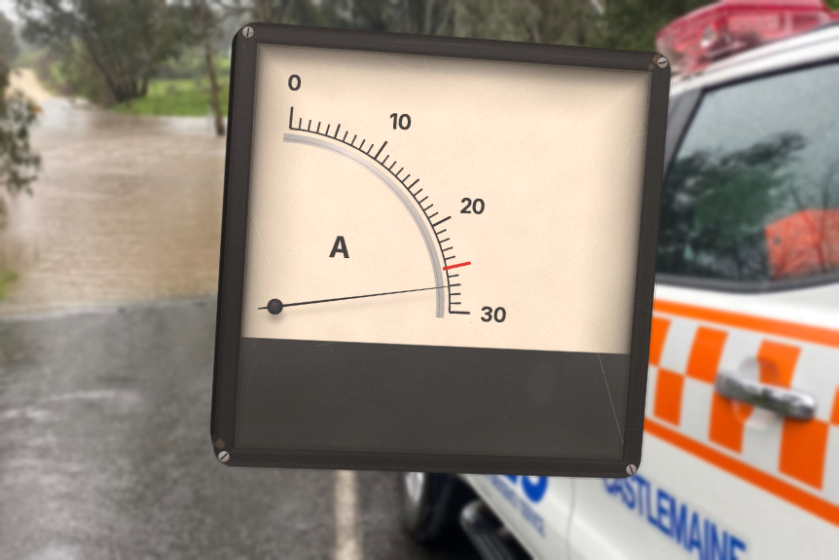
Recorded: 27 A
